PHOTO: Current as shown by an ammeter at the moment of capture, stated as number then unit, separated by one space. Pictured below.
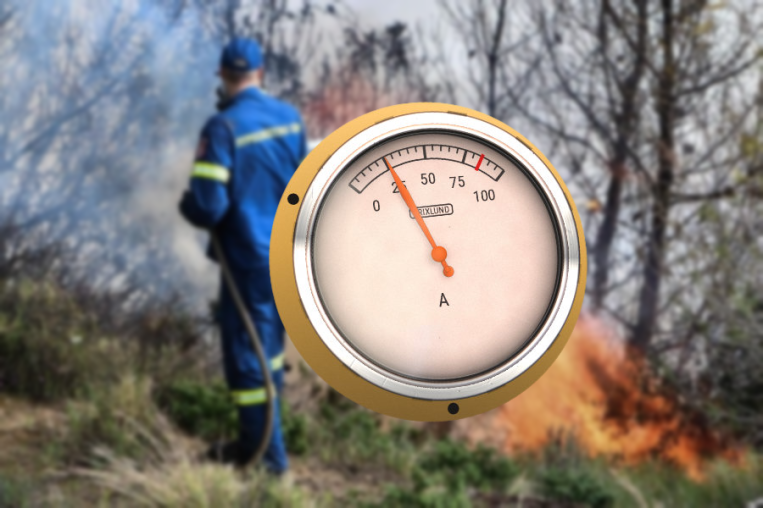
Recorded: 25 A
